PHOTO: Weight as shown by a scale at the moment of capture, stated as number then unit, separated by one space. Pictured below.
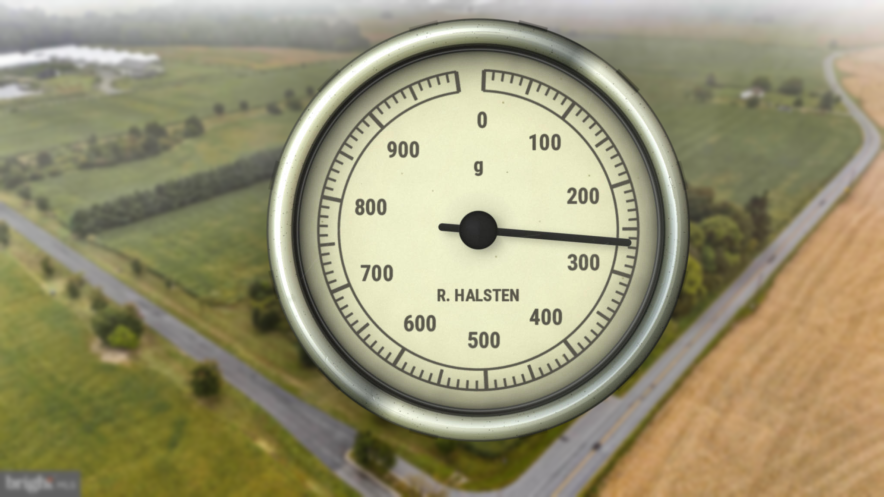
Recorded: 265 g
